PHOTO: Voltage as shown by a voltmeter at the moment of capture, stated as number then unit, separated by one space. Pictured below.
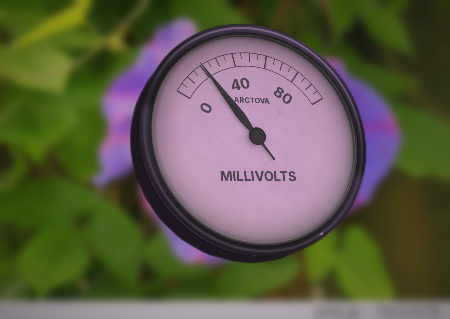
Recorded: 20 mV
